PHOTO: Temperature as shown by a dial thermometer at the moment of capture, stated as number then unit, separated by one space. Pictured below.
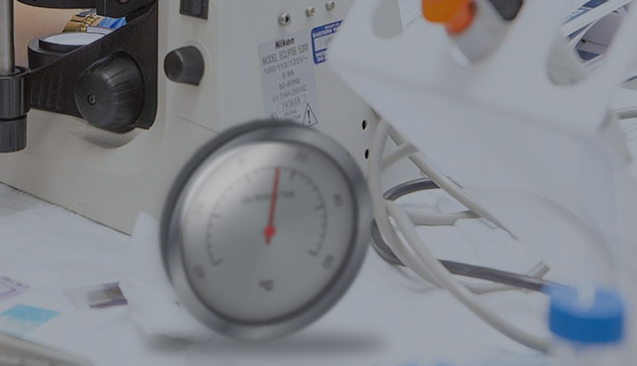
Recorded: 12 °C
